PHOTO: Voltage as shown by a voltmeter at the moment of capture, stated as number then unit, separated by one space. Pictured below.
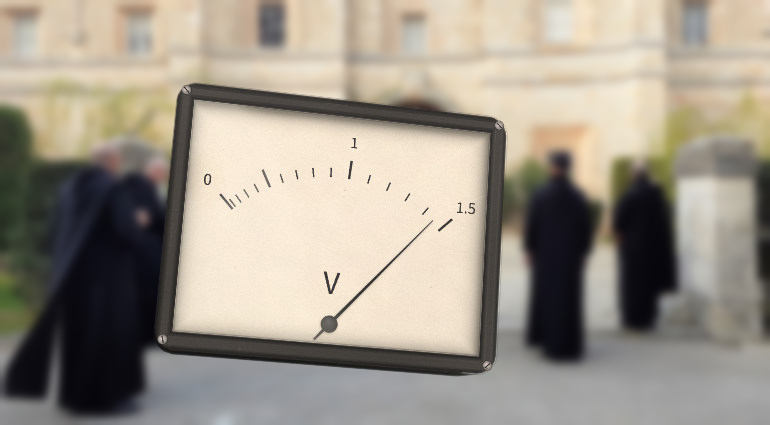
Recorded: 1.45 V
